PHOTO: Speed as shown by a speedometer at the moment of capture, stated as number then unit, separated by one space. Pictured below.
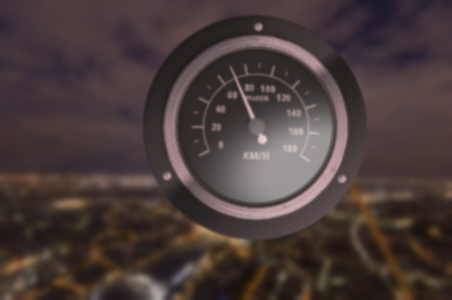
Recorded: 70 km/h
